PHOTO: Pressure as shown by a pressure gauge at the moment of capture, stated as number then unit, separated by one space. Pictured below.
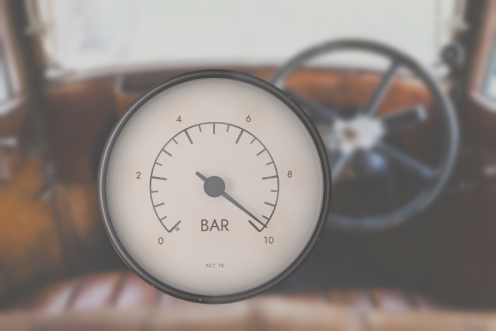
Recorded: 9.75 bar
